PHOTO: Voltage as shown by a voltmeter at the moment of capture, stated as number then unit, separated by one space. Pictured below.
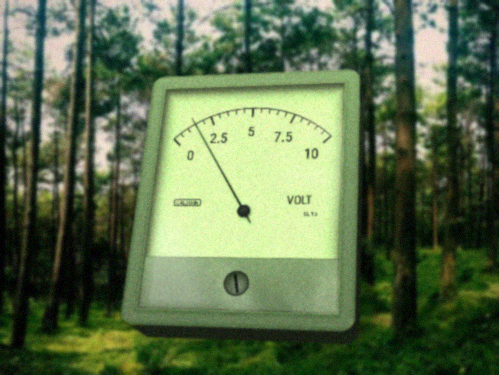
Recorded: 1.5 V
